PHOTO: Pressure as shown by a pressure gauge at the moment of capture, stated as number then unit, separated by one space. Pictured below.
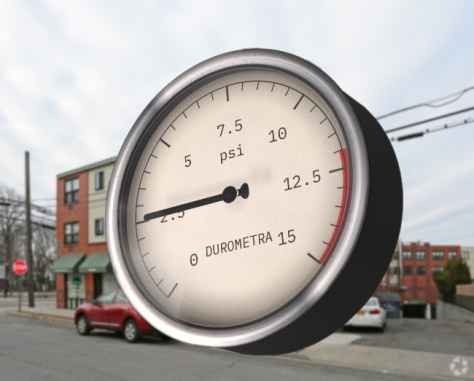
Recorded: 2.5 psi
